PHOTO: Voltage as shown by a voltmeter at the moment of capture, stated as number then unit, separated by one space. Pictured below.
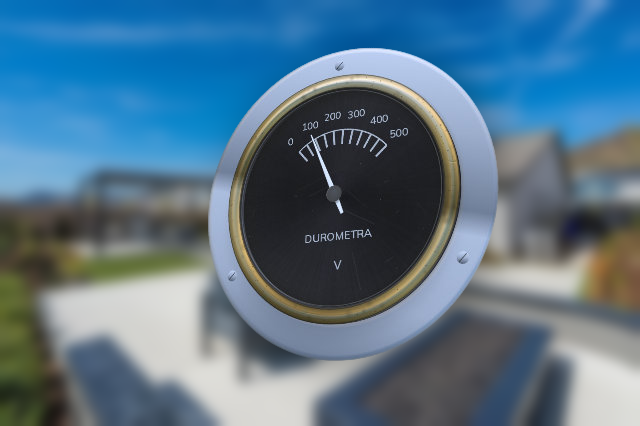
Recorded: 100 V
